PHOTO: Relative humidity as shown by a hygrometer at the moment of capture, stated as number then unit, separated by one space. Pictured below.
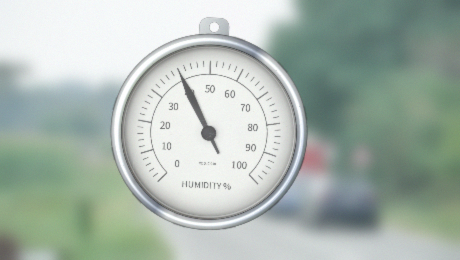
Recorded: 40 %
